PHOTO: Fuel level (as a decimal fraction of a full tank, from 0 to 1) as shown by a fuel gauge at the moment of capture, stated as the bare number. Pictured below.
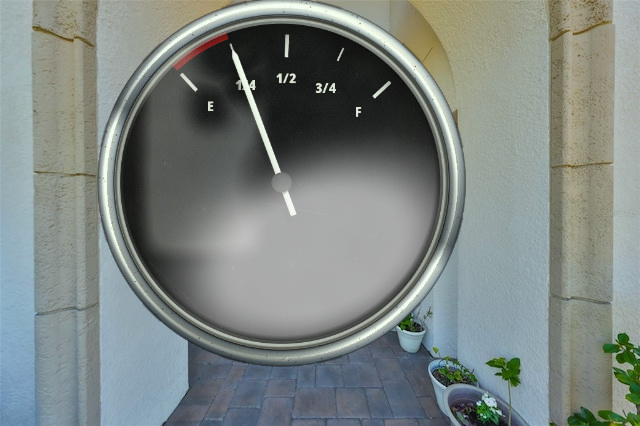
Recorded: 0.25
